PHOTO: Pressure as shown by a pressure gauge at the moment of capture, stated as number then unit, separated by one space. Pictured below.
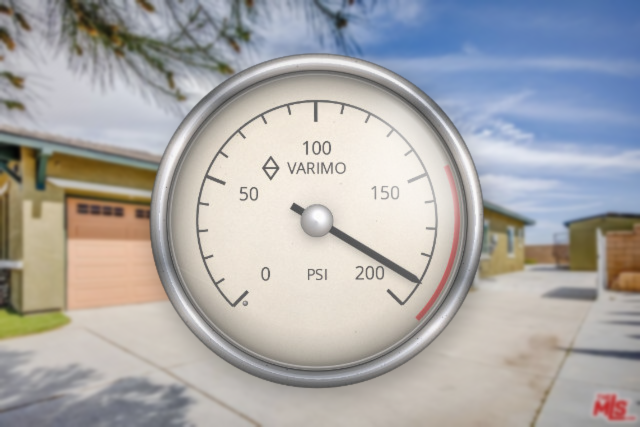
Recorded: 190 psi
